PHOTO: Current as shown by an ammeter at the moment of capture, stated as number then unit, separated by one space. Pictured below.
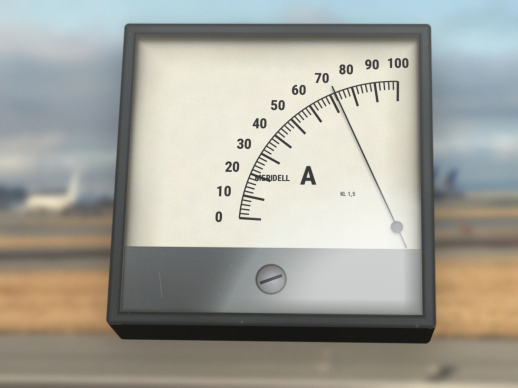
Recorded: 72 A
